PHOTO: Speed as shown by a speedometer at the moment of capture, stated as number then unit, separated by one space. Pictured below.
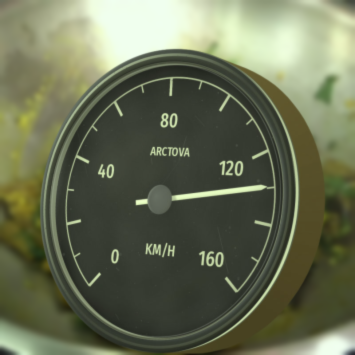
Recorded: 130 km/h
